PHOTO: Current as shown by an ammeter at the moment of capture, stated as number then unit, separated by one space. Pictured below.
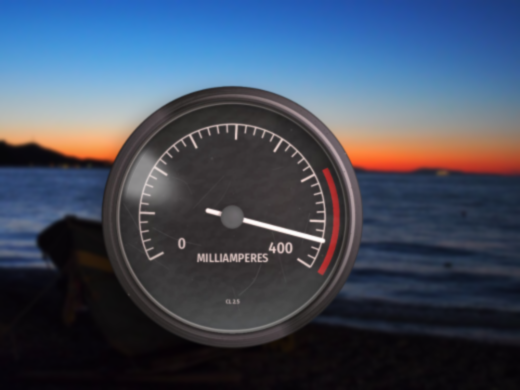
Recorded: 370 mA
